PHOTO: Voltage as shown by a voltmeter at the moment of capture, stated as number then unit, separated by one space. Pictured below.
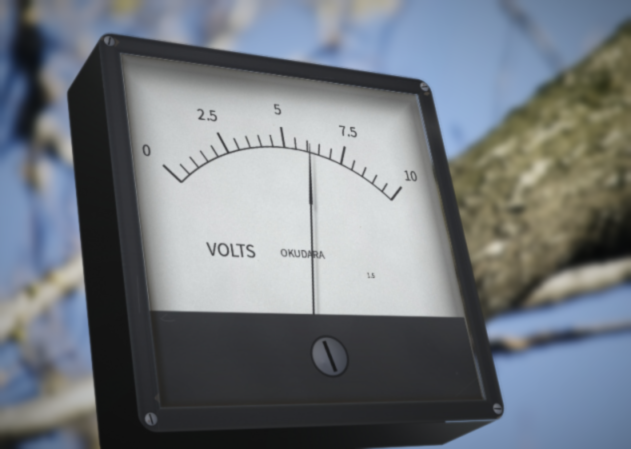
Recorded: 6 V
